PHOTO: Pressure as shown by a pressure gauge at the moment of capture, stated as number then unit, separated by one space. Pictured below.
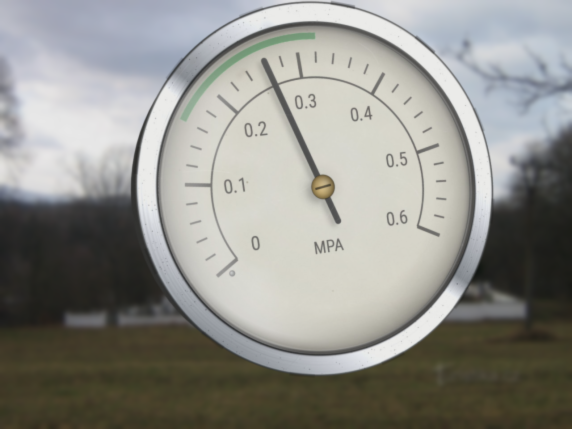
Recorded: 0.26 MPa
